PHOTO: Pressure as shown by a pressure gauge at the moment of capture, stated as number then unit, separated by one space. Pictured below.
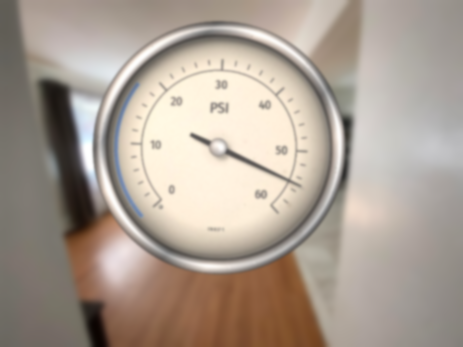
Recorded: 55 psi
